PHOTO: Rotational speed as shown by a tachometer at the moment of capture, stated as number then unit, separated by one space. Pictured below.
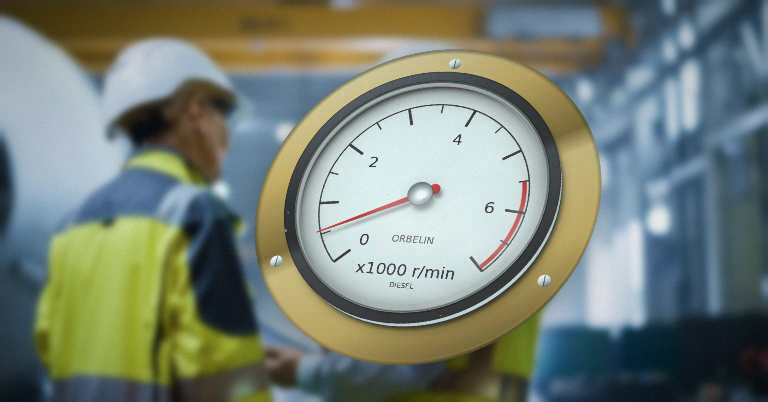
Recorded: 500 rpm
